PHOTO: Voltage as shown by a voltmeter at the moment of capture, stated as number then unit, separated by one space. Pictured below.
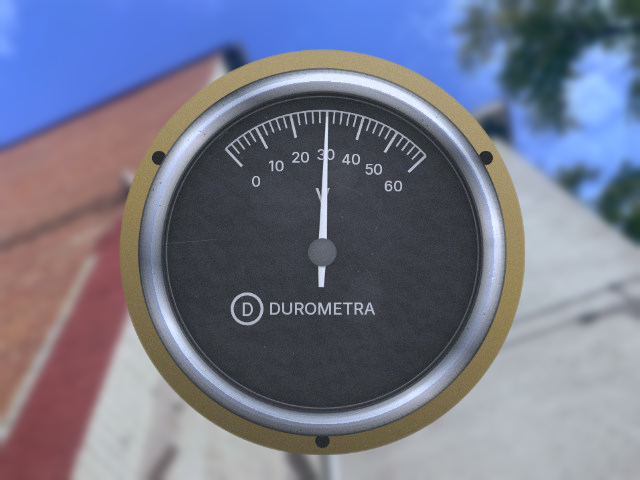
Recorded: 30 V
